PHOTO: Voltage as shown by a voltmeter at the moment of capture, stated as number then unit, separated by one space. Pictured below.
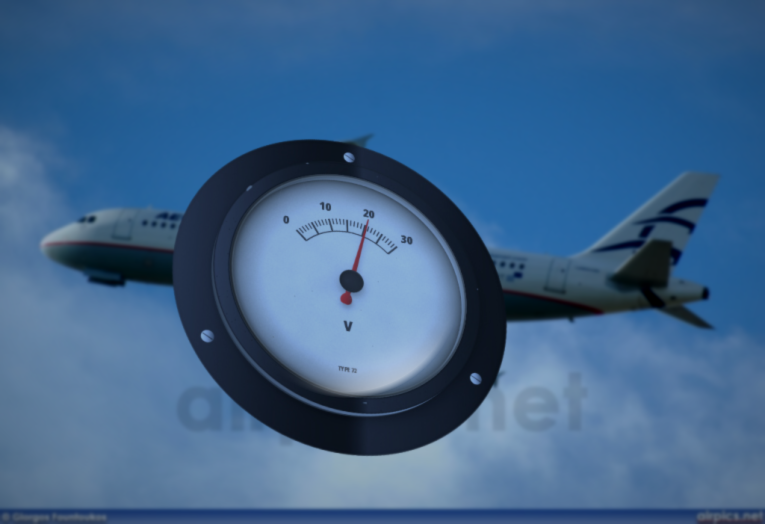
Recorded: 20 V
